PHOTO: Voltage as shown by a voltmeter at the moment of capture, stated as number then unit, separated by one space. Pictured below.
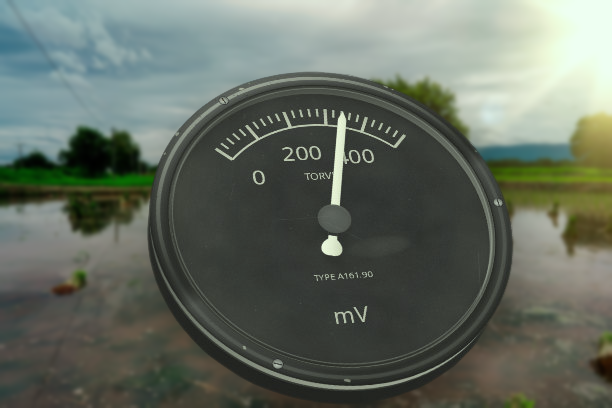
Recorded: 340 mV
